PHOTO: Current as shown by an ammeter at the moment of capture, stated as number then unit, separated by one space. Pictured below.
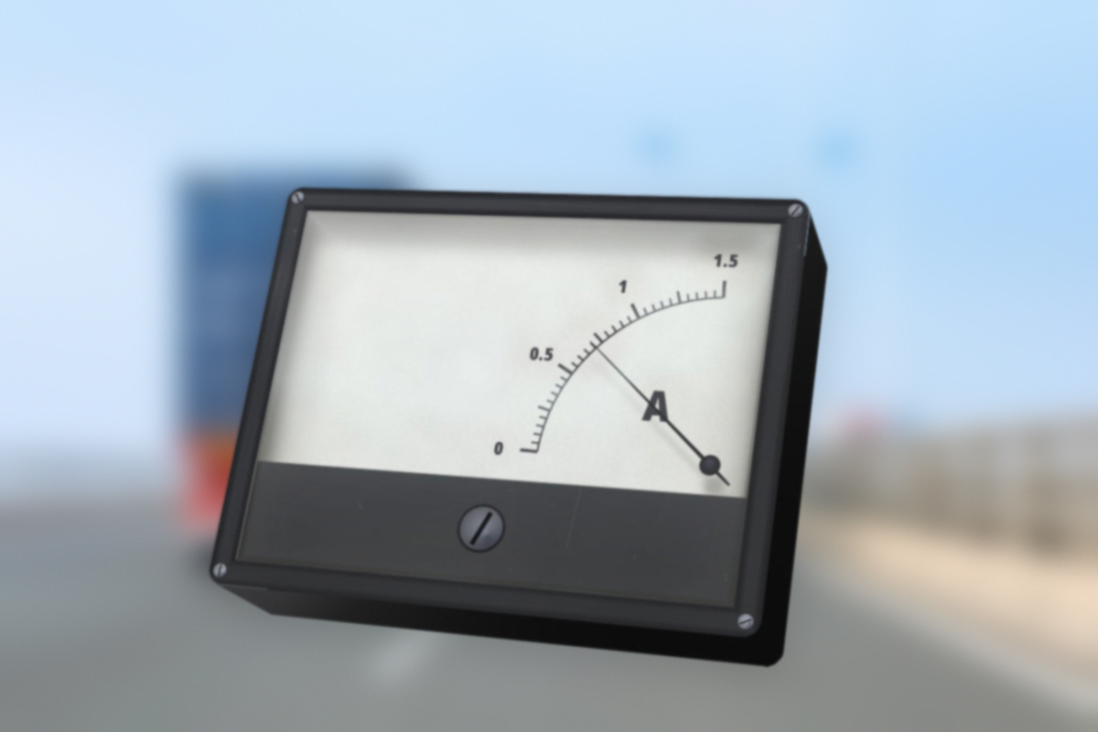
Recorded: 0.7 A
